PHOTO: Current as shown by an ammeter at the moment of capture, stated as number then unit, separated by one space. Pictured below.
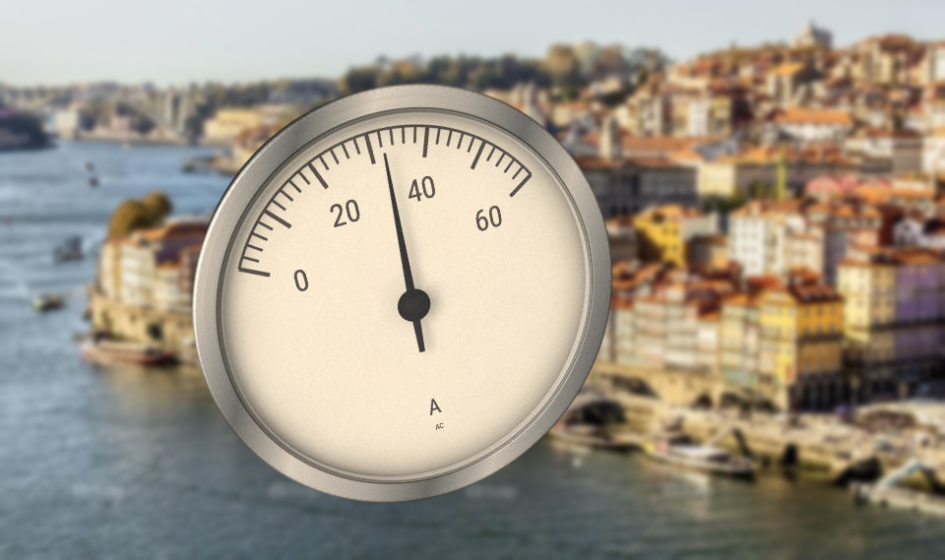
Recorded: 32 A
